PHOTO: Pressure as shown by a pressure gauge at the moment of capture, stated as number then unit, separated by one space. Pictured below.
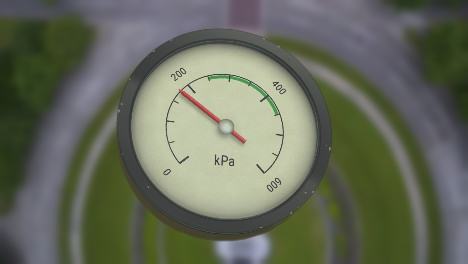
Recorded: 175 kPa
